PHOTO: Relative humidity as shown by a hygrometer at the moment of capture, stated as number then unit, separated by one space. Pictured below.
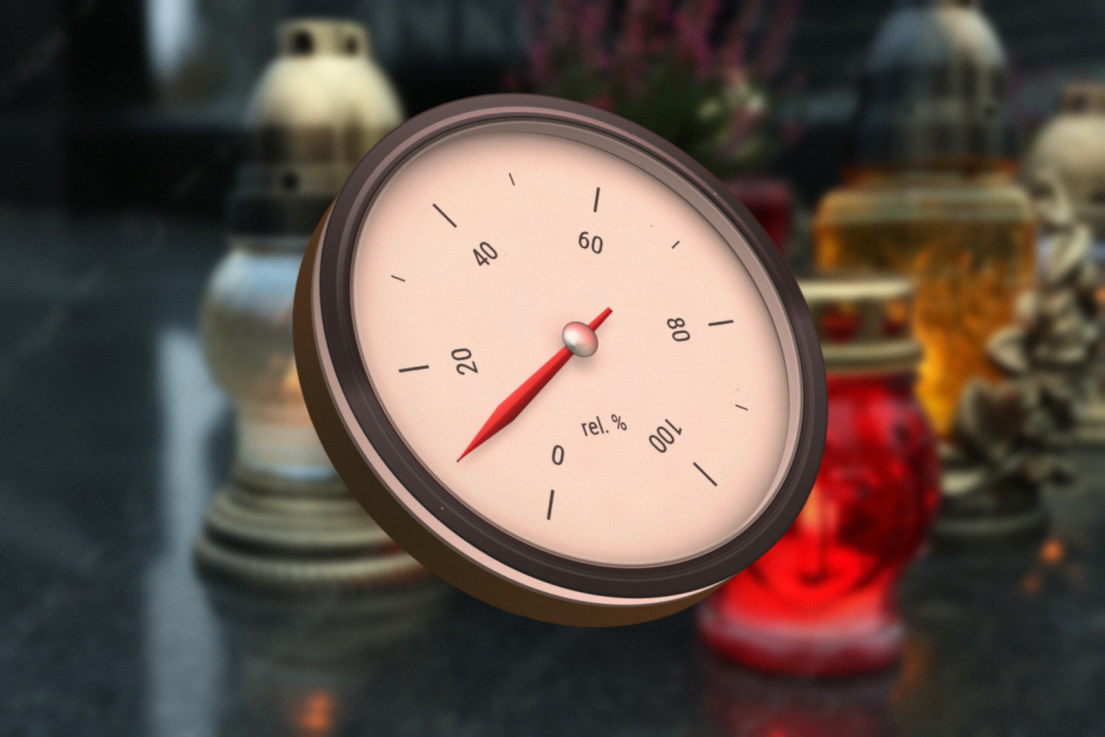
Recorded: 10 %
